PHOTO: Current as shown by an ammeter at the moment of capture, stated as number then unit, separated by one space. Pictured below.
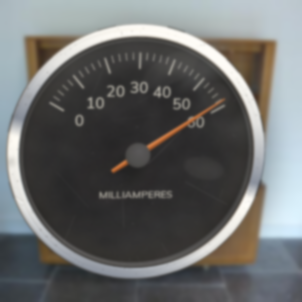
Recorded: 58 mA
